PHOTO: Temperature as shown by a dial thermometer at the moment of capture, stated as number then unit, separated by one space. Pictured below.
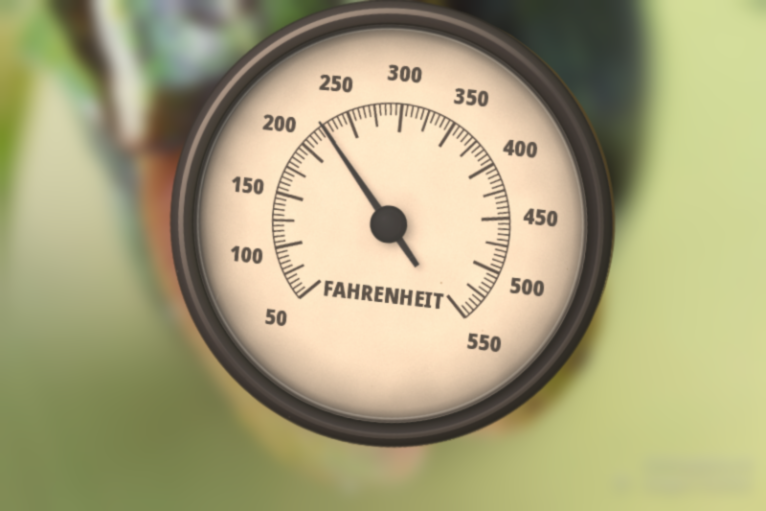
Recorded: 225 °F
